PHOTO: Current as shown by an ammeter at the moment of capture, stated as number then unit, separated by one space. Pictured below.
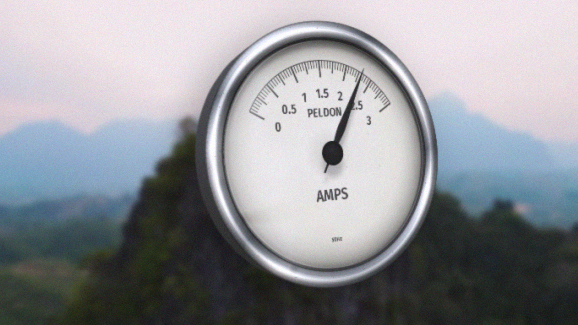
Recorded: 2.25 A
